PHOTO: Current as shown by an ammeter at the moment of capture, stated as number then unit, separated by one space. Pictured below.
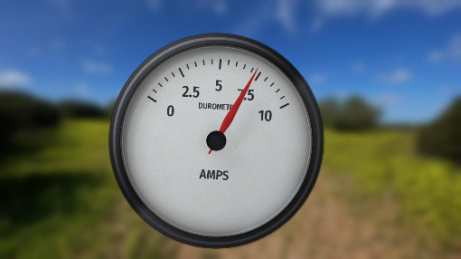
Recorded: 7.25 A
